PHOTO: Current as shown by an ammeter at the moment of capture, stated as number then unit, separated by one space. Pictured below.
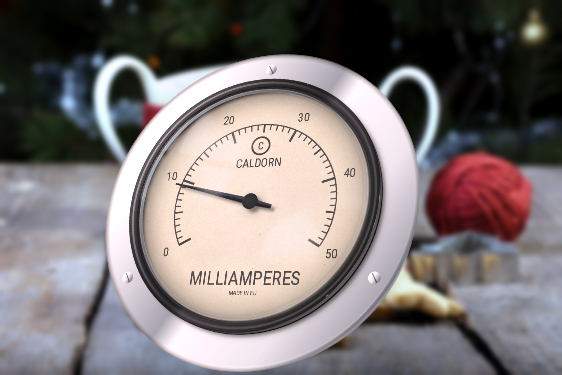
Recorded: 9 mA
